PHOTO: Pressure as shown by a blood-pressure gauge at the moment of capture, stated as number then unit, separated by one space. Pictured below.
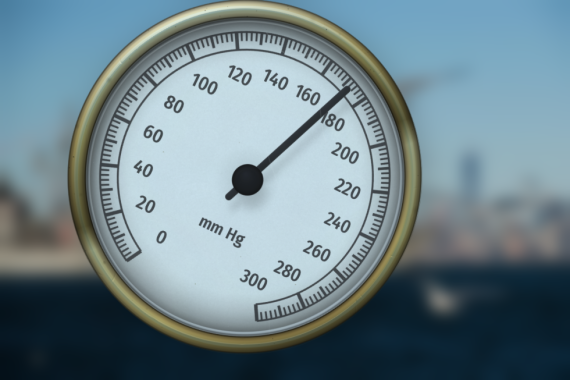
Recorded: 172 mmHg
